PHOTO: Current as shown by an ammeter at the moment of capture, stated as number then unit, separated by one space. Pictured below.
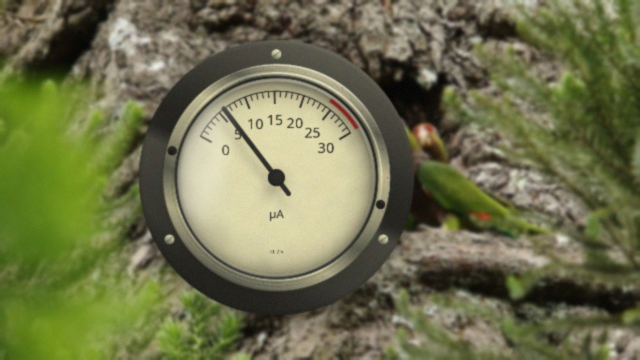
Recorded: 6 µA
